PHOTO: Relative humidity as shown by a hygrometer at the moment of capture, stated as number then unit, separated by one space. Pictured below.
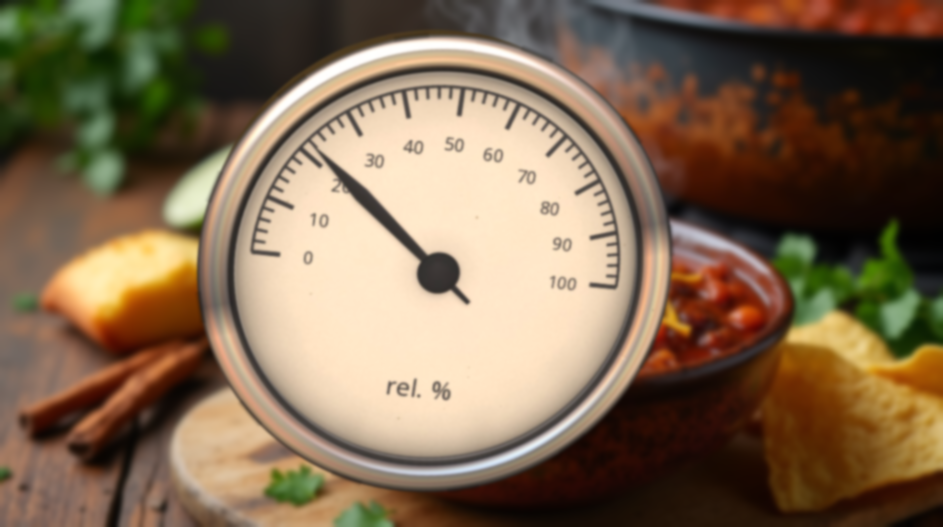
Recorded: 22 %
